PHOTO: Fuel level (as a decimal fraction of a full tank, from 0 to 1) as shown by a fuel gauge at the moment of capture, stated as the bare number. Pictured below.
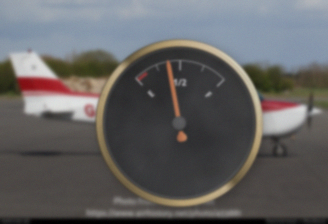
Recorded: 0.375
